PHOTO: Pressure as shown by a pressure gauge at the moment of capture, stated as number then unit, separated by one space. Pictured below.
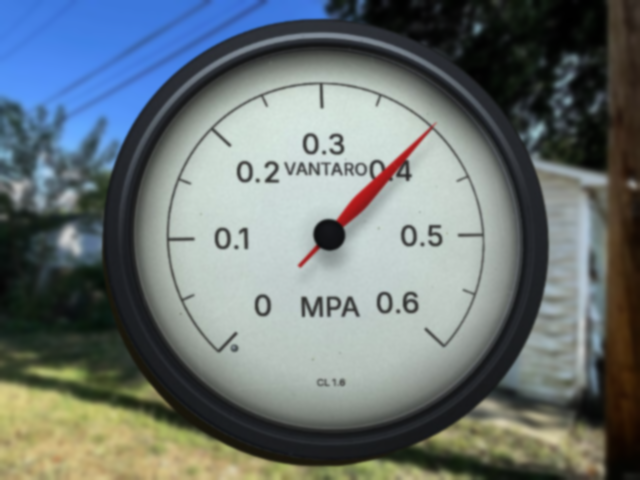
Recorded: 0.4 MPa
